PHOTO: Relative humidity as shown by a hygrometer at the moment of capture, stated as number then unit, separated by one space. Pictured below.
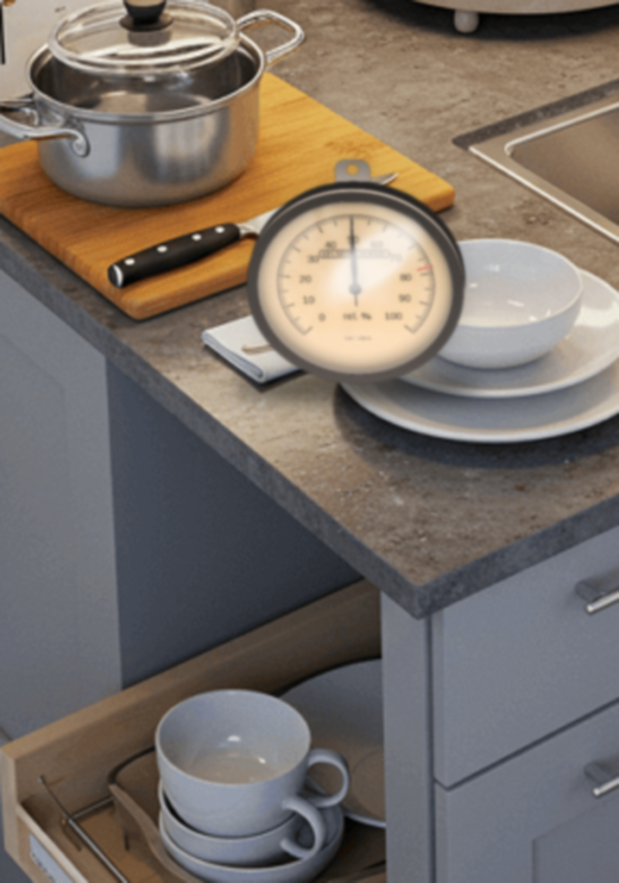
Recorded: 50 %
